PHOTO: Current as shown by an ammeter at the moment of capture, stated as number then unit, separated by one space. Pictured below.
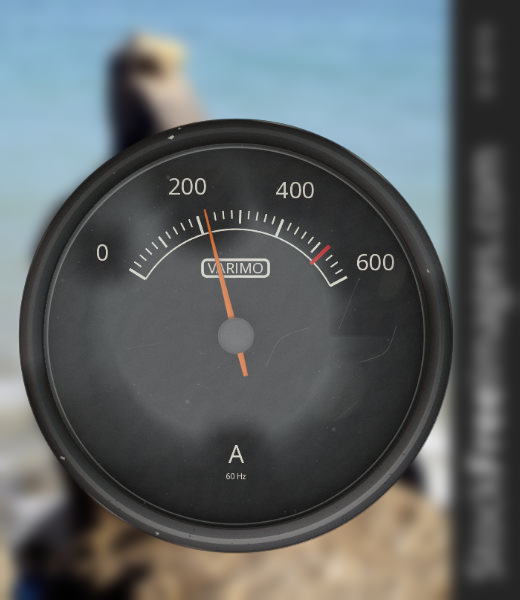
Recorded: 220 A
